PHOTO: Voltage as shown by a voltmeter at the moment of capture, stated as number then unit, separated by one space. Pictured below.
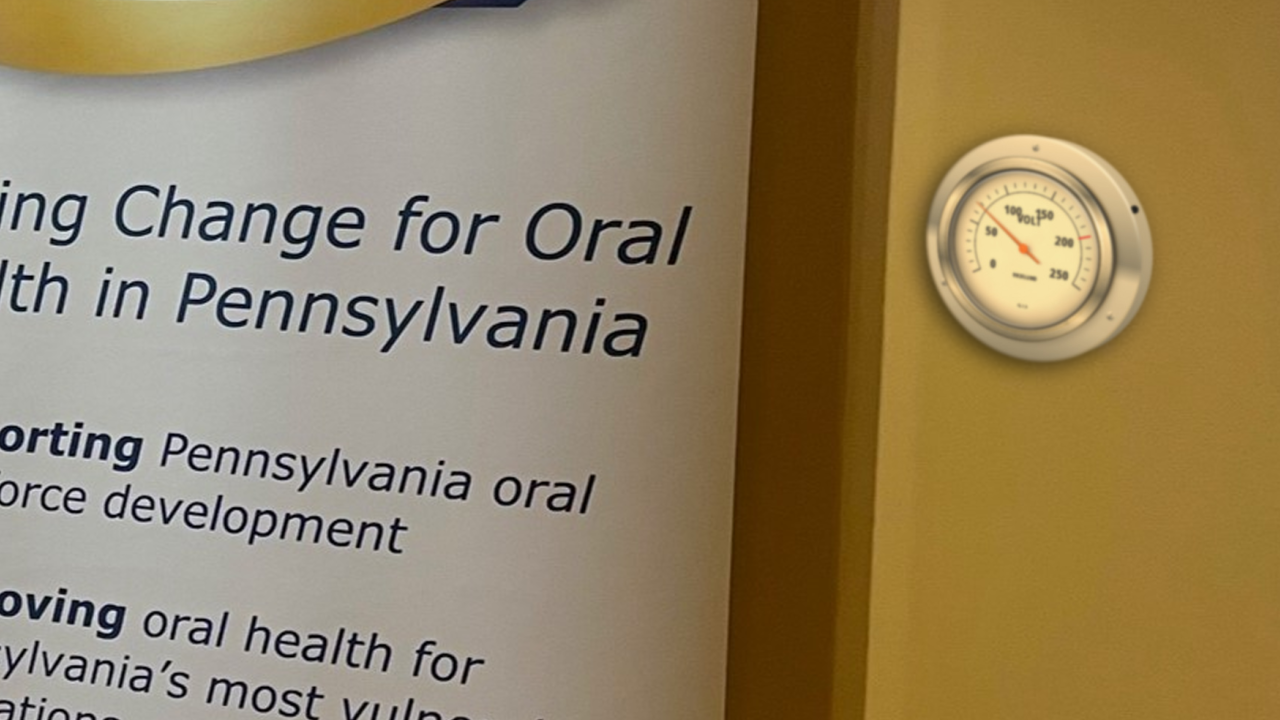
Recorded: 70 V
